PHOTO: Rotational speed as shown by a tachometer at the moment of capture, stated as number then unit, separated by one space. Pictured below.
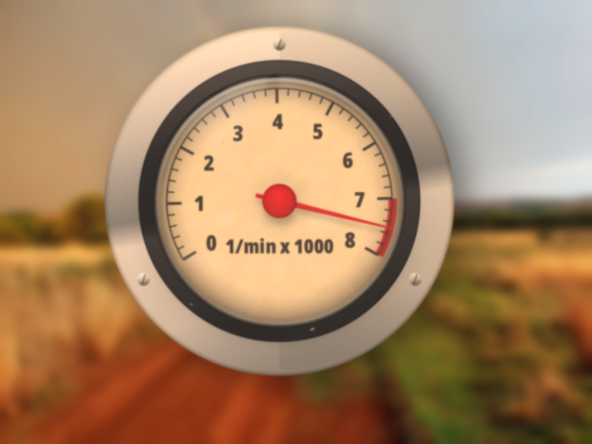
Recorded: 7500 rpm
